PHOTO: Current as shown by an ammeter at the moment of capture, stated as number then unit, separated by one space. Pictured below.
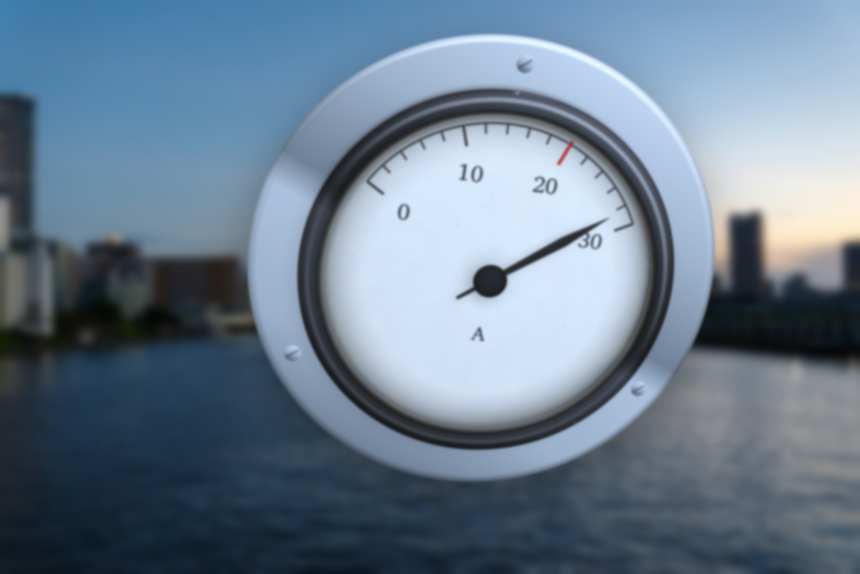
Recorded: 28 A
